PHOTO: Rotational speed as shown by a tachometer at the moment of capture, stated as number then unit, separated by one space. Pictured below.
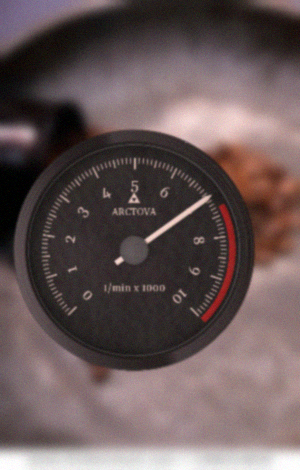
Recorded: 7000 rpm
